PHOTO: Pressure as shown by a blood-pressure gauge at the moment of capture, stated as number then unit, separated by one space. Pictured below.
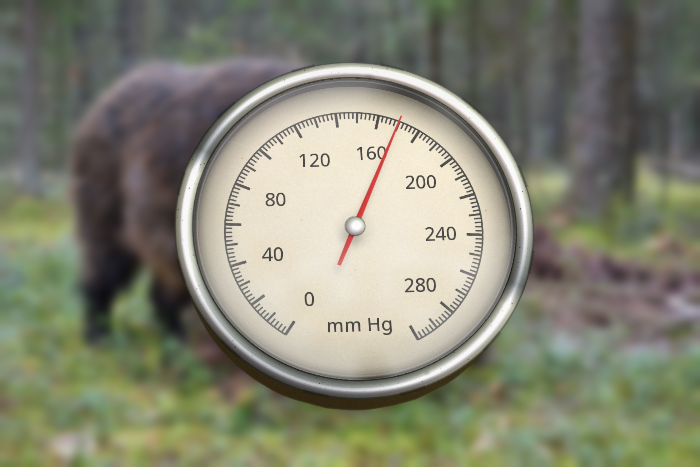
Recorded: 170 mmHg
